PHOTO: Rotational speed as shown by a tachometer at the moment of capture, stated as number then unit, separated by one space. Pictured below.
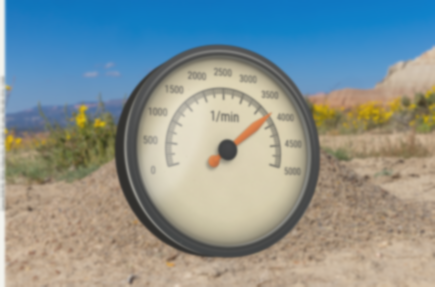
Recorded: 3750 rpm
